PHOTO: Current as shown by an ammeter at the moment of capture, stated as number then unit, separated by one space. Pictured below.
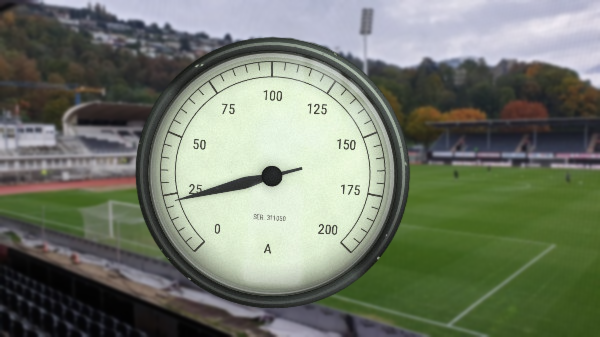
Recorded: 22.5 A
